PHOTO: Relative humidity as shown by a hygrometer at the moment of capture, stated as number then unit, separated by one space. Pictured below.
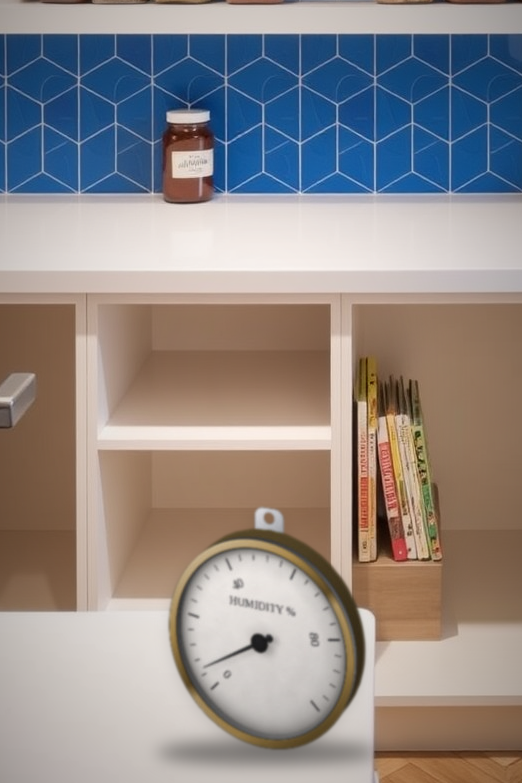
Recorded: 6 %
